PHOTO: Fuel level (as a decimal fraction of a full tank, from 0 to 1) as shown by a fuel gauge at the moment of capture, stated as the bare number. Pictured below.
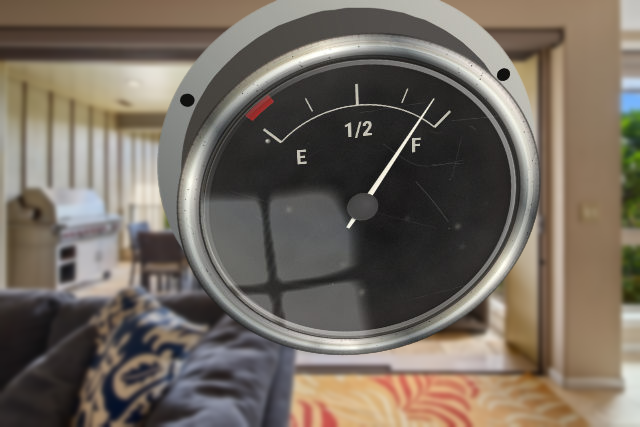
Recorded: 0.875
